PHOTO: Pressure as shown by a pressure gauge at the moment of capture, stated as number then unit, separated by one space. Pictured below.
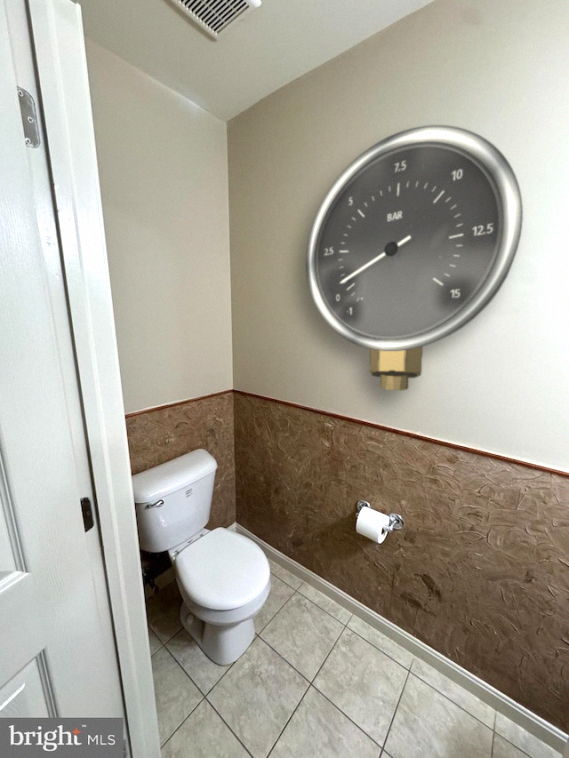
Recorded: 0.5 bar
